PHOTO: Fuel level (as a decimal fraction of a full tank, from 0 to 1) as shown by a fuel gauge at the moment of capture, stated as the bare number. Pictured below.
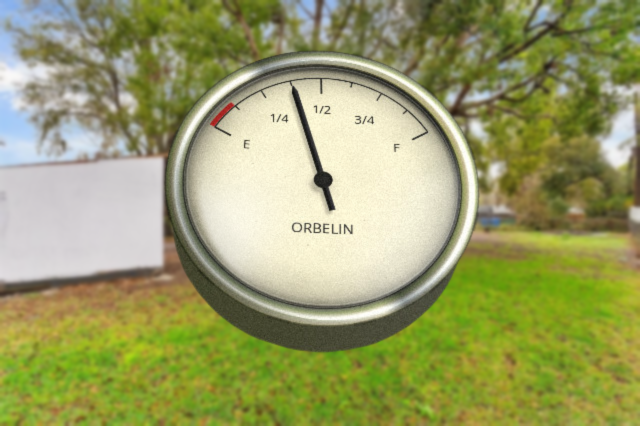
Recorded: 0.375
